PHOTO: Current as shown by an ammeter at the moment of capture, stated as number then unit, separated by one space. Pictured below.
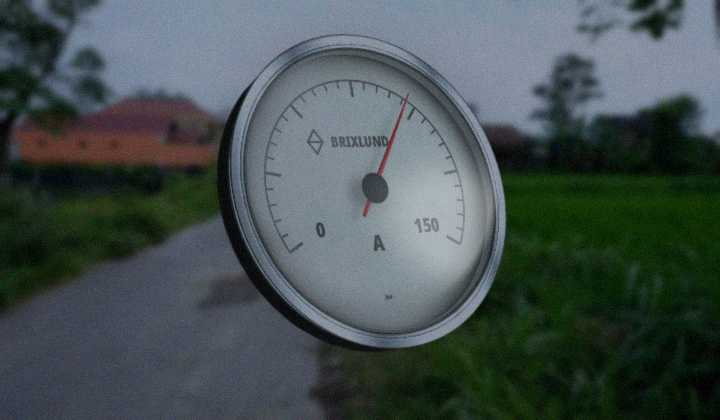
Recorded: 95 A
